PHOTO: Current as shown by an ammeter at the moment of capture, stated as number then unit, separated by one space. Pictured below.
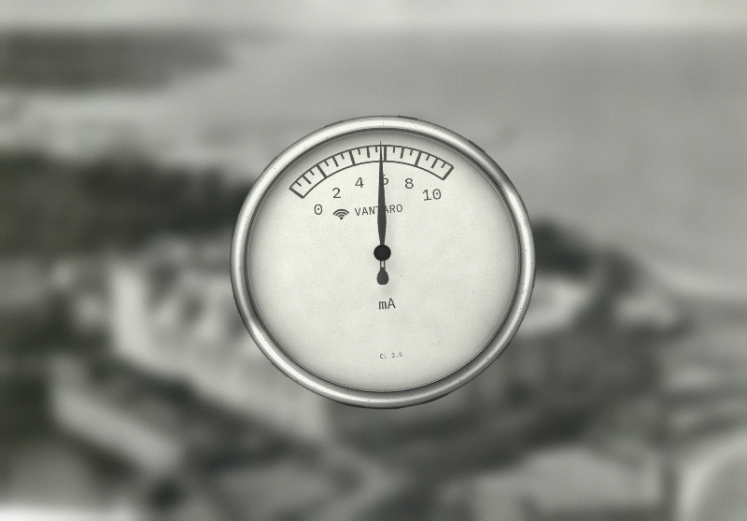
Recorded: 5.75 mA
